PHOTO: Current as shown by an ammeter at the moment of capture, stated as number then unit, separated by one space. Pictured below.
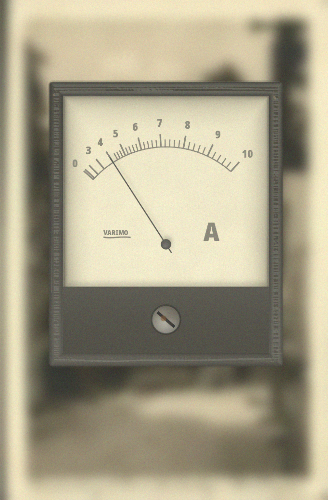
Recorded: 4 A
